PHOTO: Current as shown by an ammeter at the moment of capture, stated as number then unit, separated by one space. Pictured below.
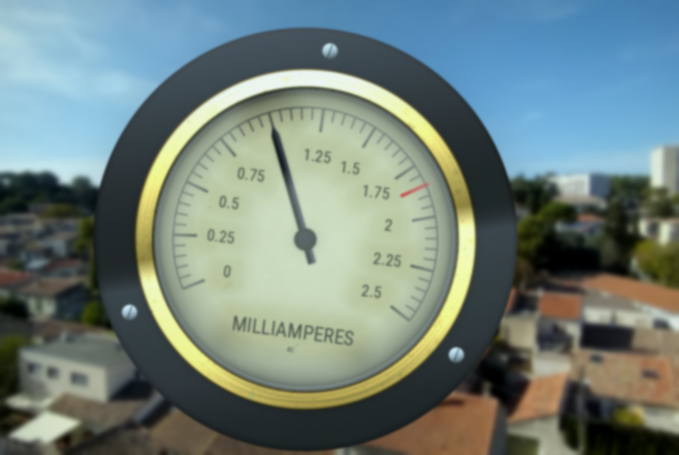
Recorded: 1 mA
